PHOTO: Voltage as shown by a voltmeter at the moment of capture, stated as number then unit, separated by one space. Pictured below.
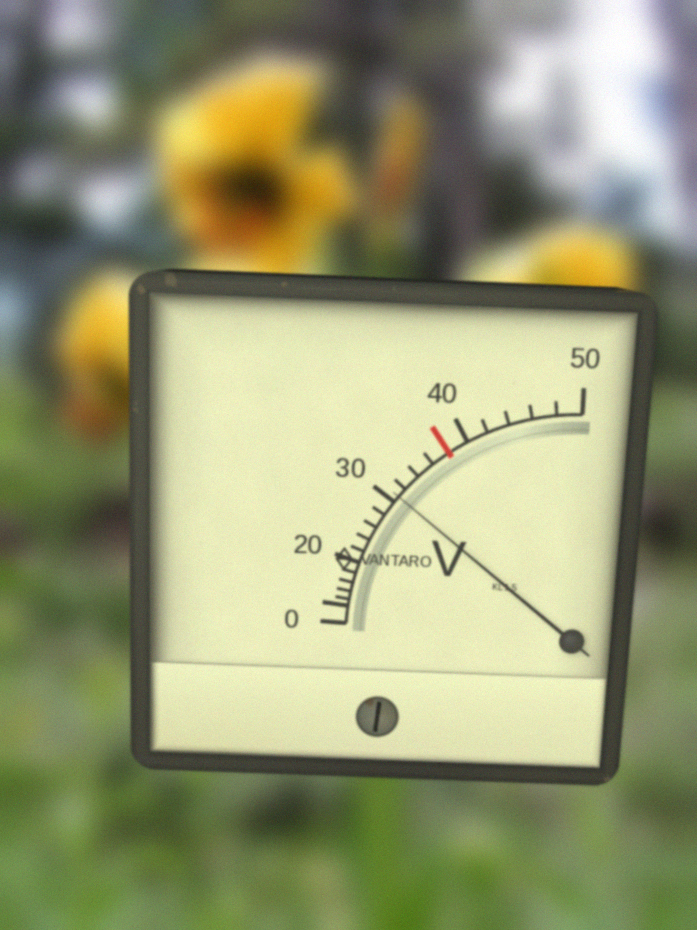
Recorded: 31 V
